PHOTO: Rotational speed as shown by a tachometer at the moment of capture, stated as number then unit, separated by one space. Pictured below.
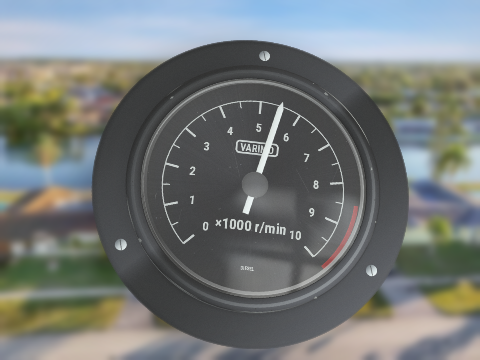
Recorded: 5500 rpm
